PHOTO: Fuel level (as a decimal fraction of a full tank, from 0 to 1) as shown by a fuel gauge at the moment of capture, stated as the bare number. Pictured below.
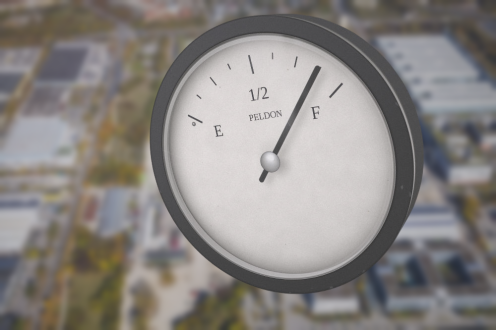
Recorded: 0.875
